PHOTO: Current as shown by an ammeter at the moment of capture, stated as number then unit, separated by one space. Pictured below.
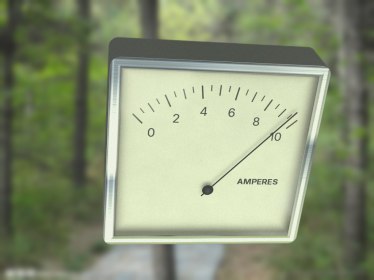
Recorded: 9.5 A
